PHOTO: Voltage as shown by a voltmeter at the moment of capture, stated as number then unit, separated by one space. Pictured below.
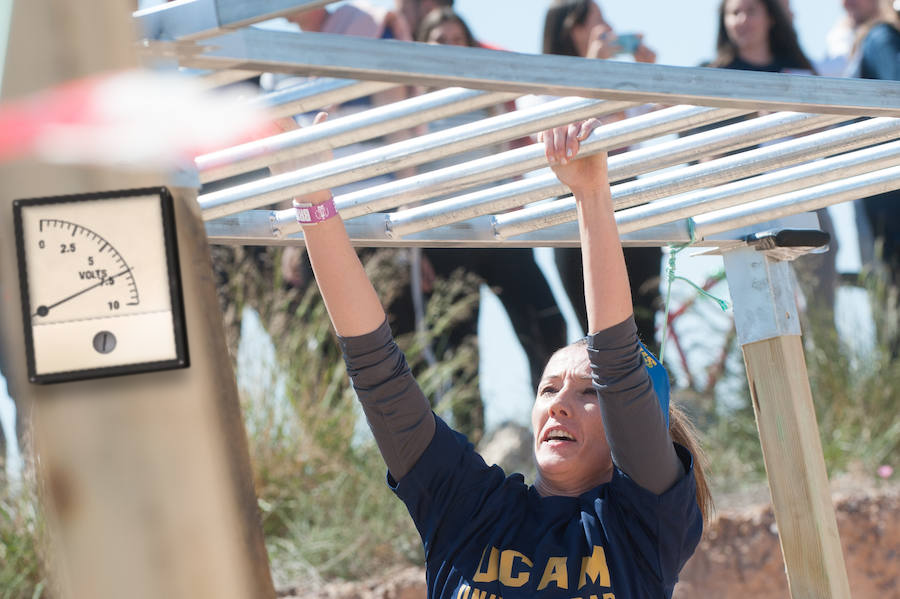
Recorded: 7.5 V
